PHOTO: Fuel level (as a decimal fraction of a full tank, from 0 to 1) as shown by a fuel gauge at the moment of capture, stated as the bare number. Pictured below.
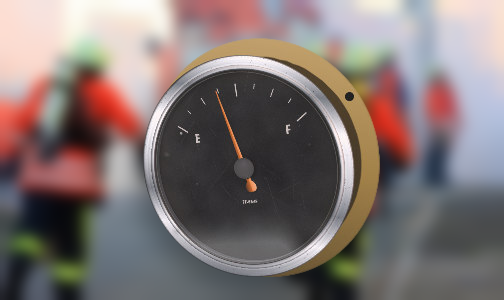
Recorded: 0.375
